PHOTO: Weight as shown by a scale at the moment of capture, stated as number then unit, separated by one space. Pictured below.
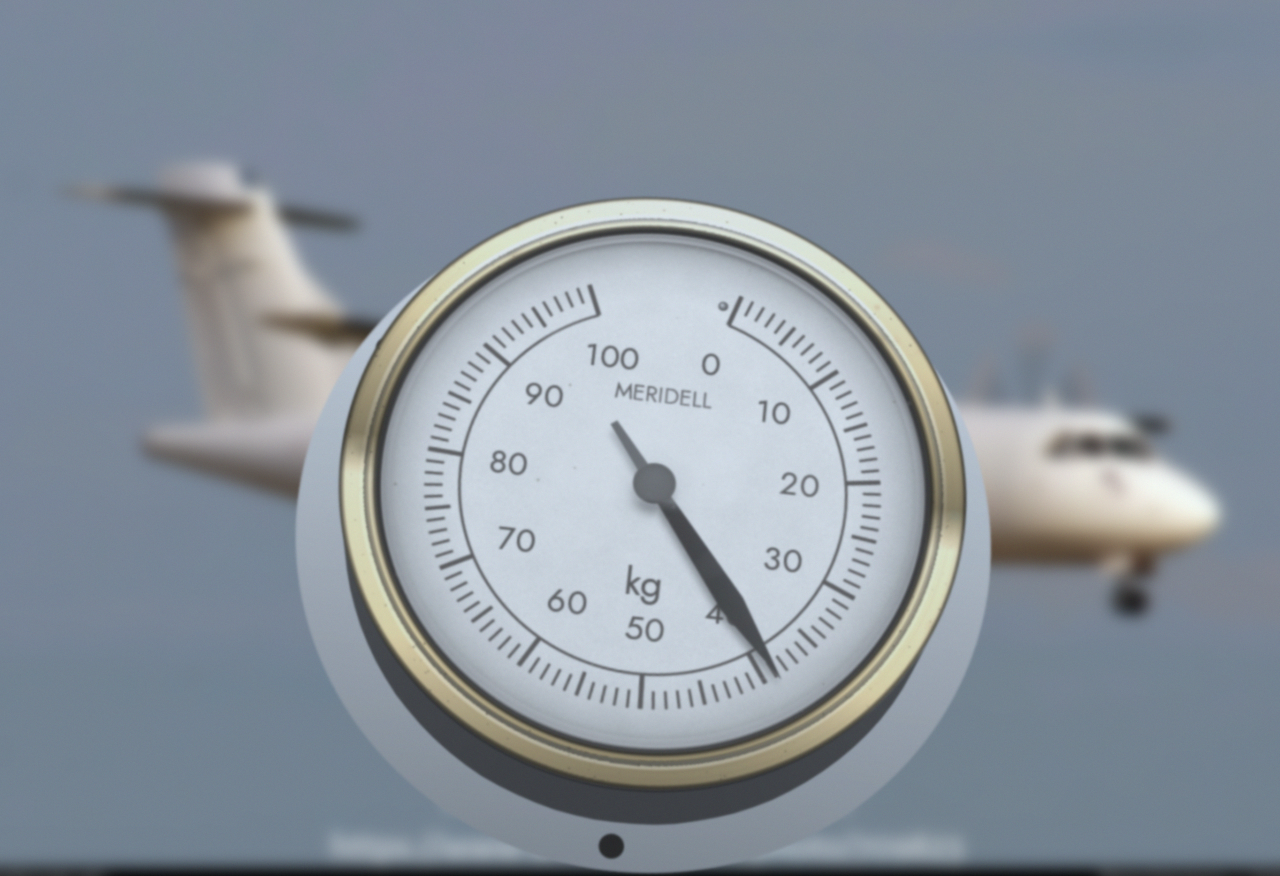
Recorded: 39 kg
